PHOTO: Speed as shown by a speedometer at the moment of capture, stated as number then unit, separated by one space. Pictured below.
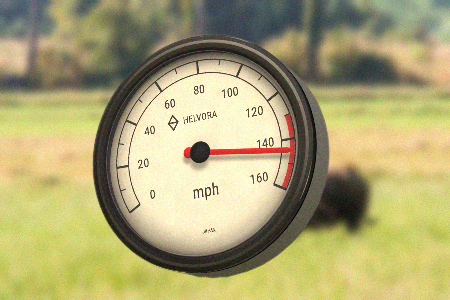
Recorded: 145 mph
